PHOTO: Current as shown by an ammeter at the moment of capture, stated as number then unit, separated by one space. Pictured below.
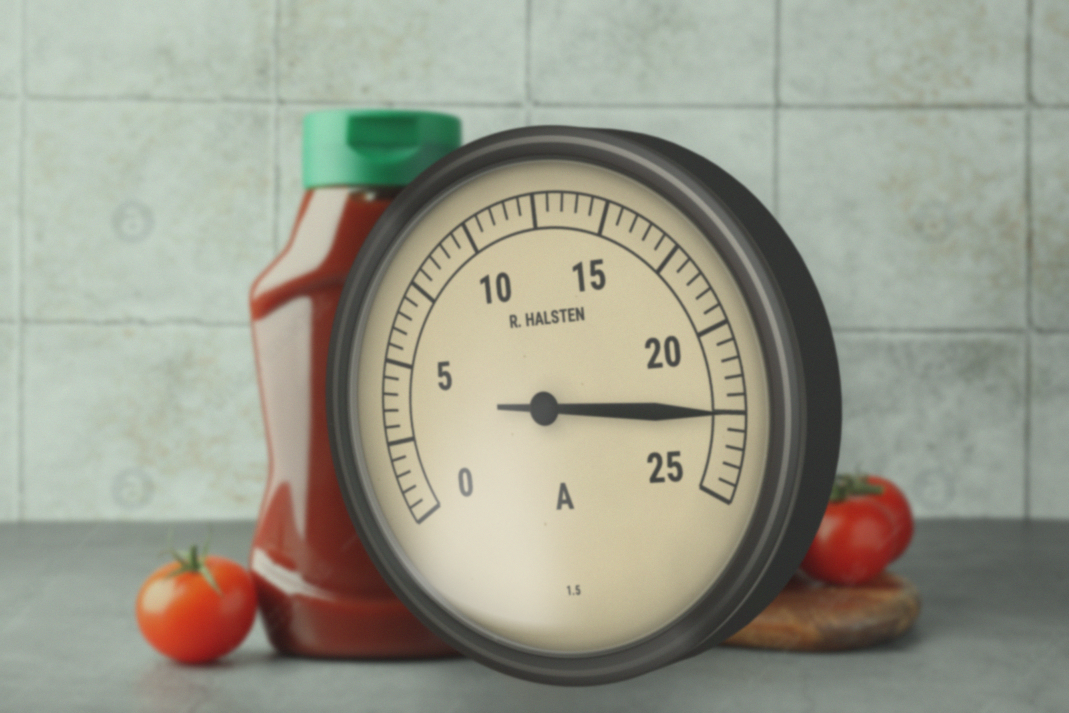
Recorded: 22.5 A
